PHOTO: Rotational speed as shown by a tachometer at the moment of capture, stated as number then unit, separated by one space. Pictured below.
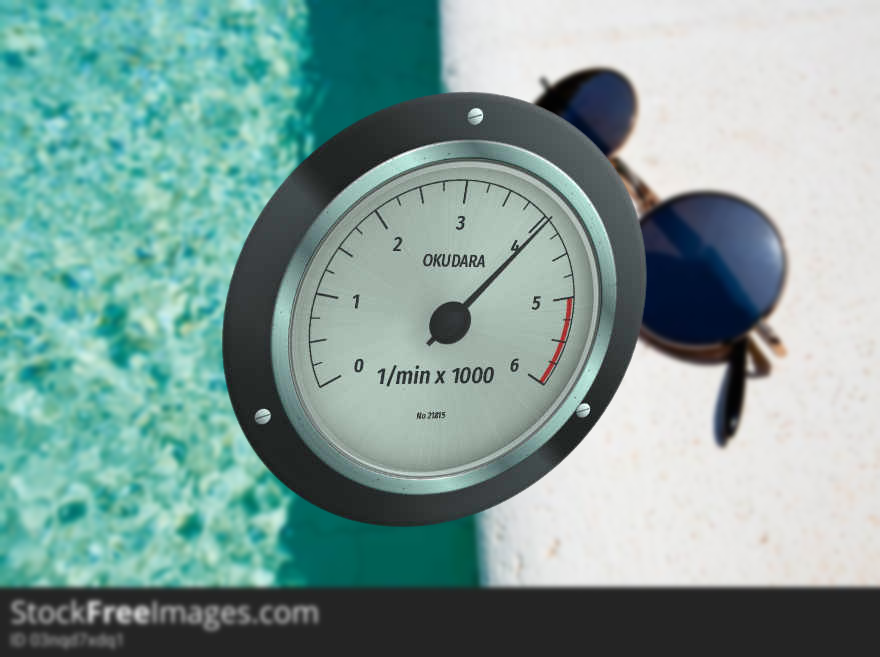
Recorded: 4000 rpm
